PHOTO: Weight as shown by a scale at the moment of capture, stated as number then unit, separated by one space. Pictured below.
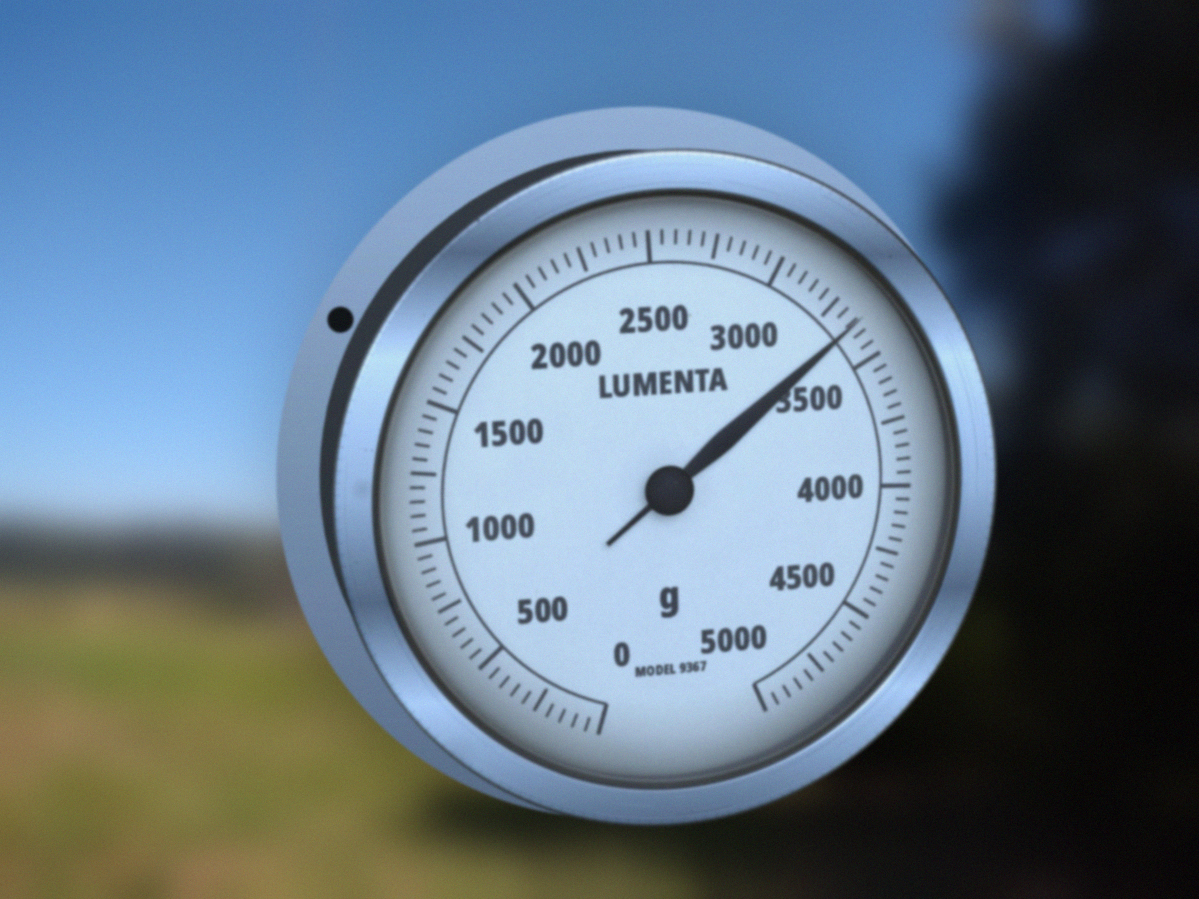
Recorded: 3350 g
